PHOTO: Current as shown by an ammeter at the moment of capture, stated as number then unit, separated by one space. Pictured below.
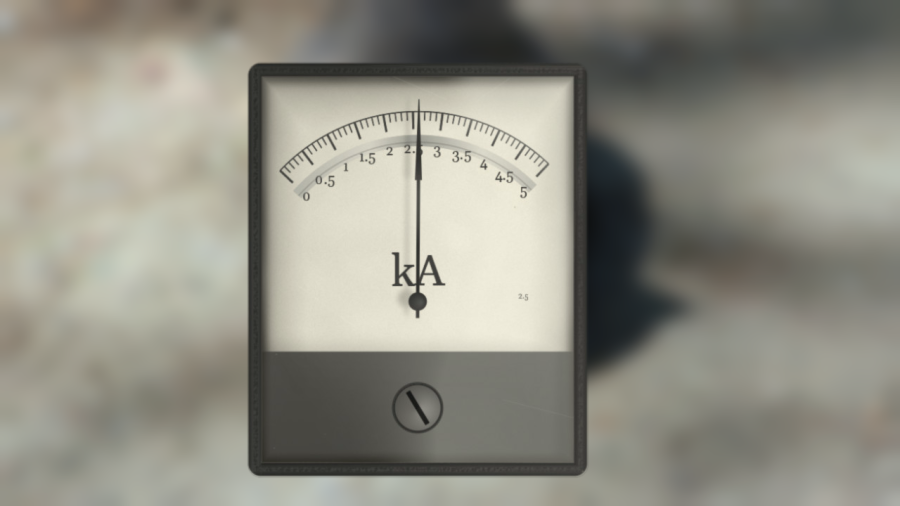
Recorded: 2.6 kA
